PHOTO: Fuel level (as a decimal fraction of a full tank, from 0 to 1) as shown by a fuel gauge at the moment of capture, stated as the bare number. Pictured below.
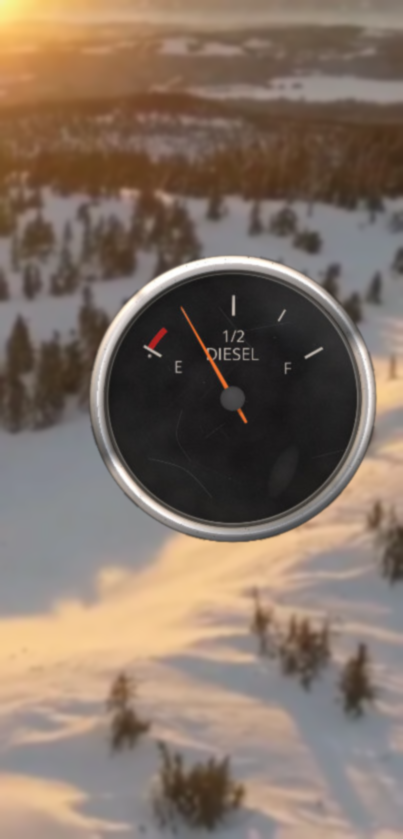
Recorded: 0.25
